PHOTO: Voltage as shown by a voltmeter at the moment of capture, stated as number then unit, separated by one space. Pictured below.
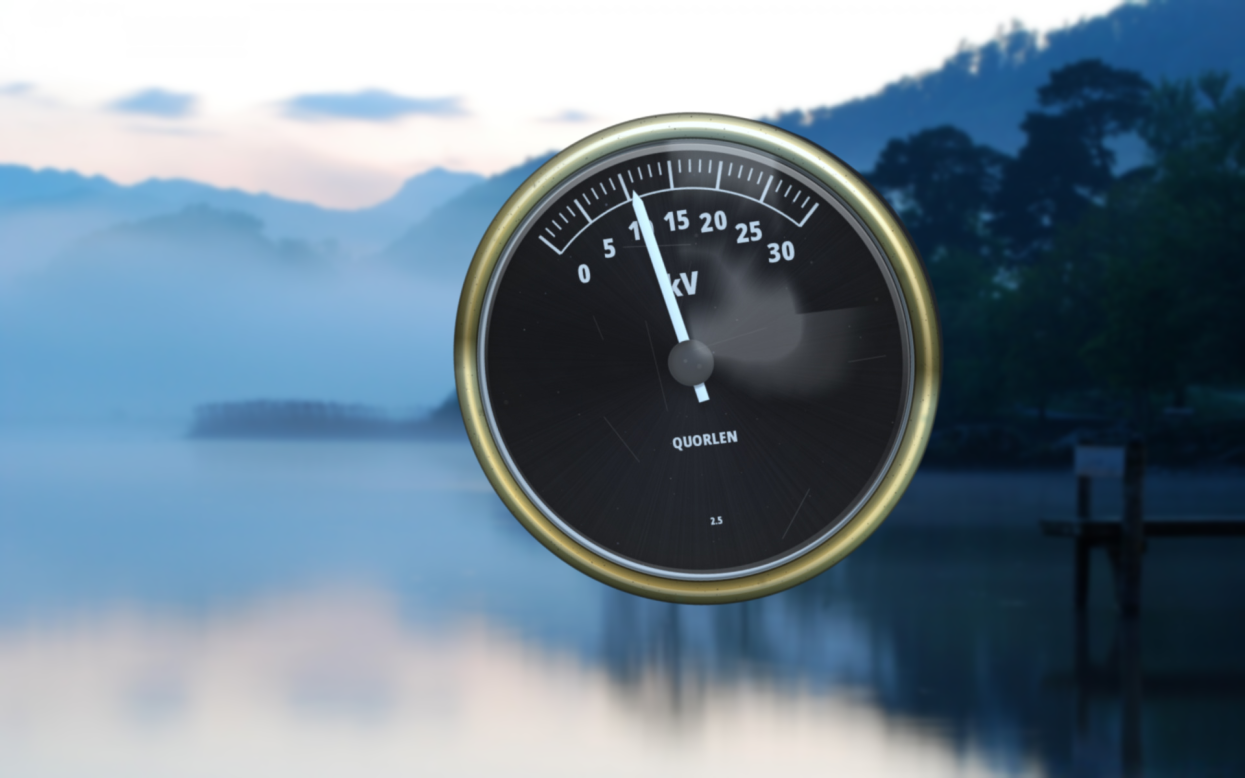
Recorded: 11 kV
